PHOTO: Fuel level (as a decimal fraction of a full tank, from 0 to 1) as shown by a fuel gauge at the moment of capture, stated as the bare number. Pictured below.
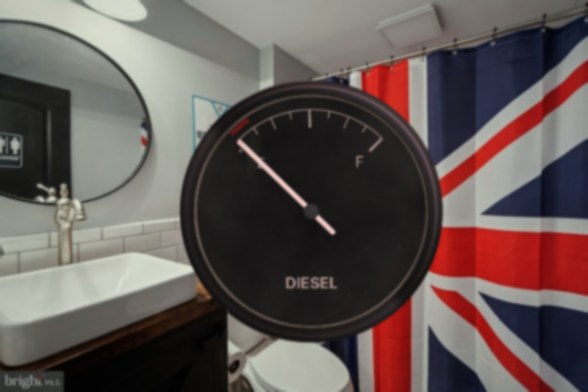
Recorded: 0
